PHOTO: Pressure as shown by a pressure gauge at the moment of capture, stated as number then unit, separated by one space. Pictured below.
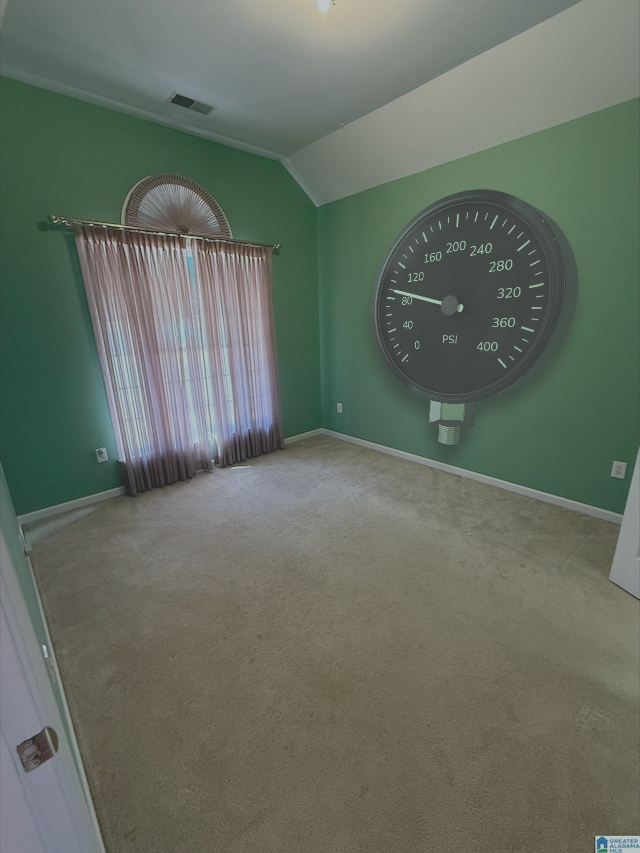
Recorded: 90 psi
